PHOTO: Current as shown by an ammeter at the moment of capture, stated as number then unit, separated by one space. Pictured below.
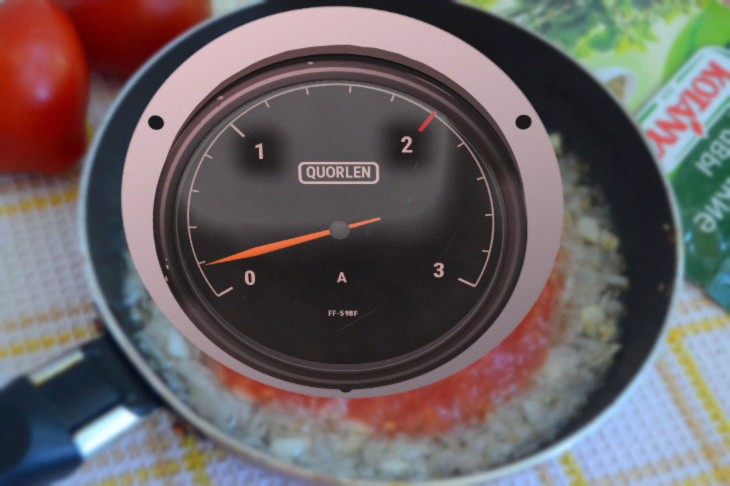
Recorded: 0.2 A
